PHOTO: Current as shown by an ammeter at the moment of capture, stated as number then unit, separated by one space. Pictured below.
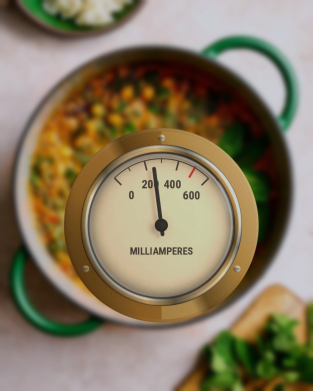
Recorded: 250 mA
